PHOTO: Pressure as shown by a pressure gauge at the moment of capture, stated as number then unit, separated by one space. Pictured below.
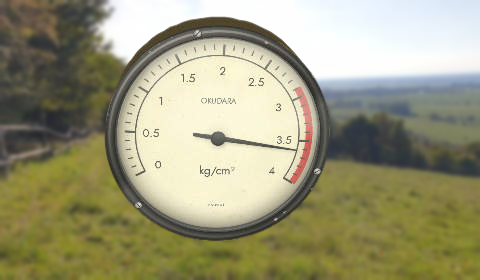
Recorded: 3.6 kg/cm²
